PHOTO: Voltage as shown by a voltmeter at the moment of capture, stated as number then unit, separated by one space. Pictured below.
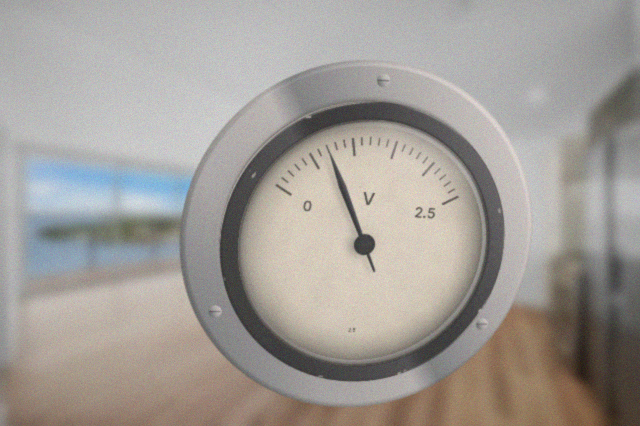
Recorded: 0.7 V
